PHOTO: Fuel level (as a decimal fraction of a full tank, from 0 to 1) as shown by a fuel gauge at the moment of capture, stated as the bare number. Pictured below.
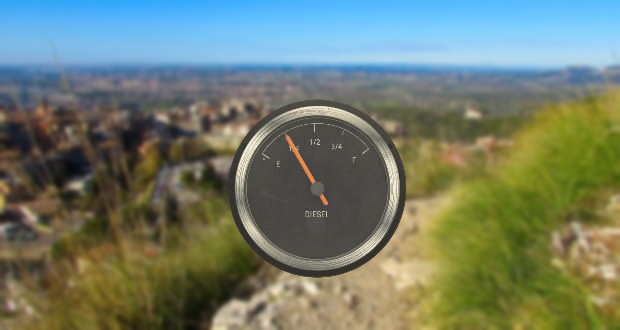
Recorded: 0.25
